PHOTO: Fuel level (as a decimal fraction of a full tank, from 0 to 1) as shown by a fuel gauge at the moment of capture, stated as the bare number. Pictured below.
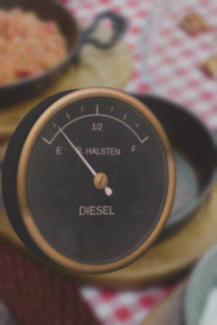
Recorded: 0.125
